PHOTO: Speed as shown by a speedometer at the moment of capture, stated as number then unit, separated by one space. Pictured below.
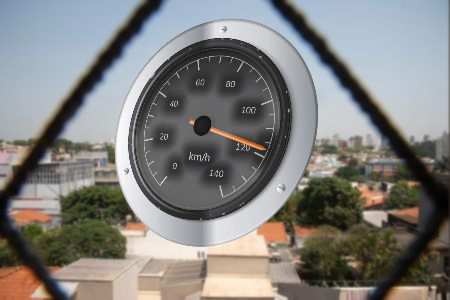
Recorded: 117.5 km/h
